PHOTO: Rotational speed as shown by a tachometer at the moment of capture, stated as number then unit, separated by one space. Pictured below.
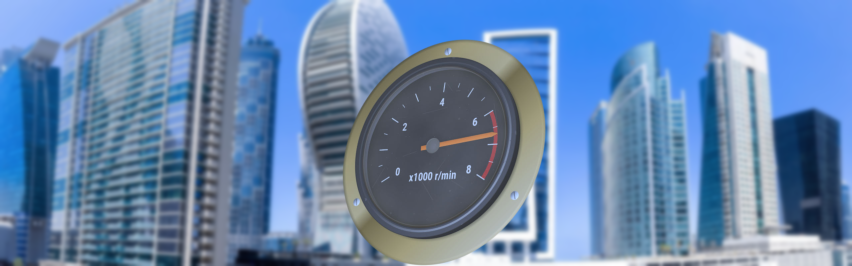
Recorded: 6750 rpm
